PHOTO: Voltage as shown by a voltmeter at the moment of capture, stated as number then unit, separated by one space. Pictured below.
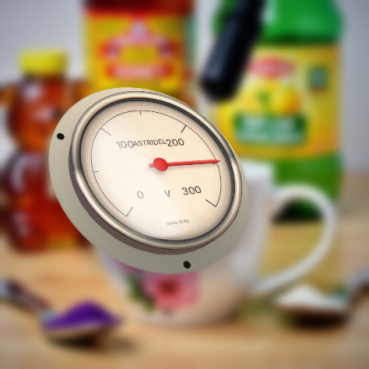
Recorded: 250 V
